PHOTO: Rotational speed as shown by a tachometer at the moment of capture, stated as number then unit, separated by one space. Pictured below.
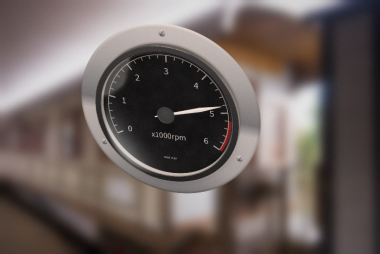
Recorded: 4800 rpm
